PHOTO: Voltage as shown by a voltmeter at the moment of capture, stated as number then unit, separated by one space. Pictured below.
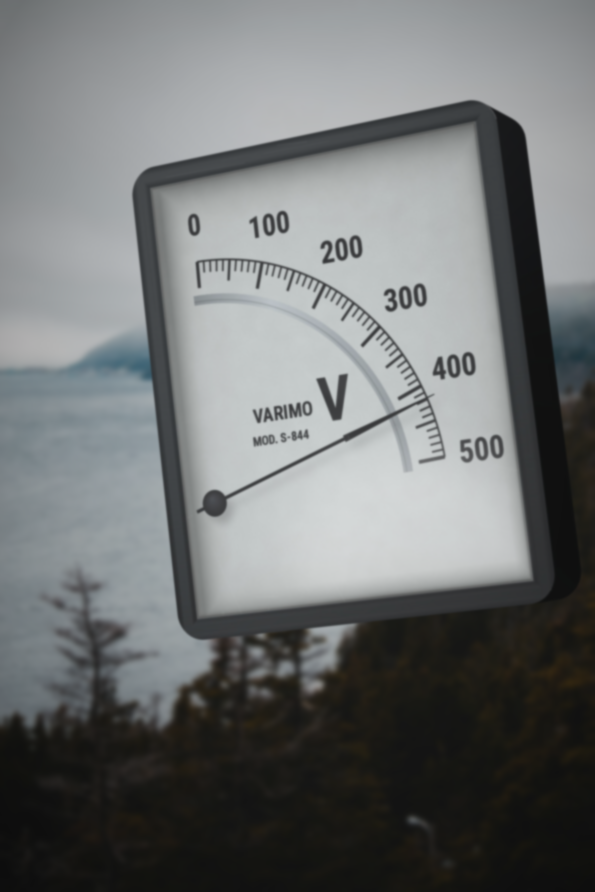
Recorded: 420 V
